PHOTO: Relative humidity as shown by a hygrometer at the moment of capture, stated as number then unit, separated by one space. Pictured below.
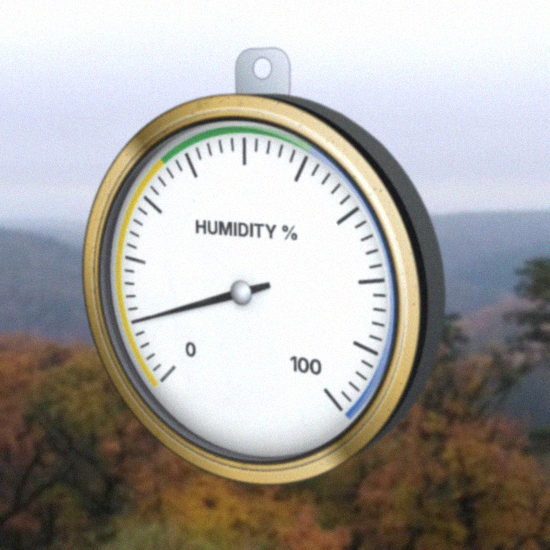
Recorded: 10 %
